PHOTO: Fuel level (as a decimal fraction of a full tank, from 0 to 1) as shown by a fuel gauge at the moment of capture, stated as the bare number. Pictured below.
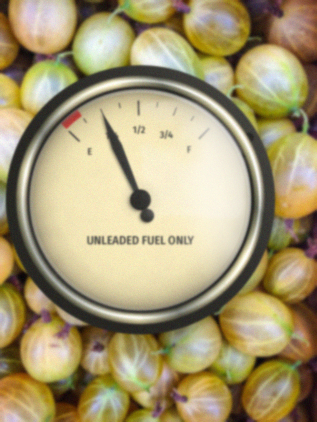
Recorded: 0.25
